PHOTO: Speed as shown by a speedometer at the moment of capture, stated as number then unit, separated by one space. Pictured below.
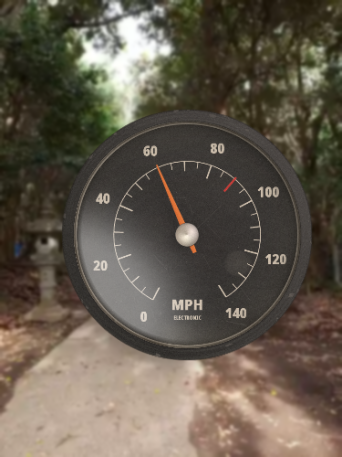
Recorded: 60 mph
